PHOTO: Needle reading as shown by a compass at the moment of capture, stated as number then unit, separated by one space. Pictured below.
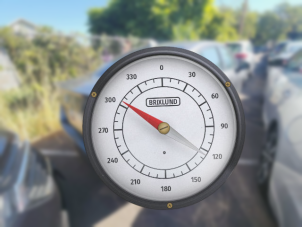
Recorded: 305 °
